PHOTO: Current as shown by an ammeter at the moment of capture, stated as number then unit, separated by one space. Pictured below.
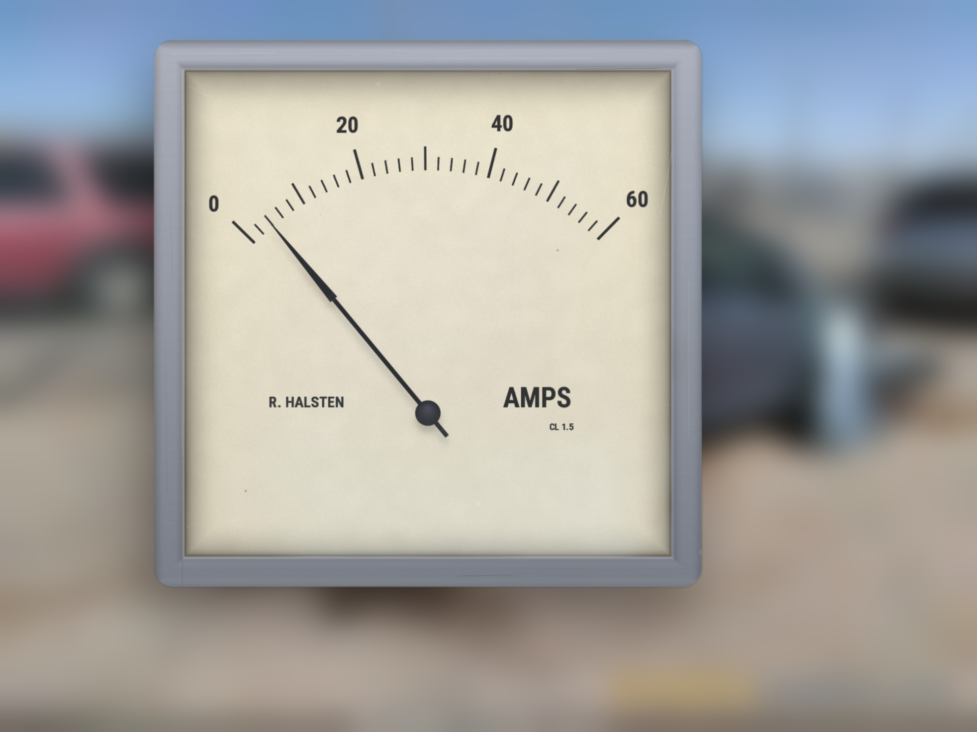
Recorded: 4 A
